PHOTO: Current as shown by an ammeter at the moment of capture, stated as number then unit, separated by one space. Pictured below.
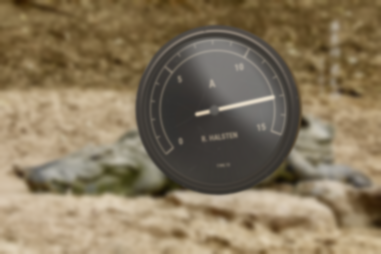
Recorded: 13 A
